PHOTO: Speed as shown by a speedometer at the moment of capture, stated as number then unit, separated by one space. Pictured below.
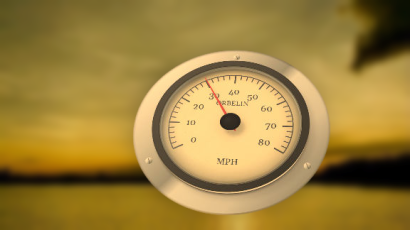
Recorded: 30 mph
